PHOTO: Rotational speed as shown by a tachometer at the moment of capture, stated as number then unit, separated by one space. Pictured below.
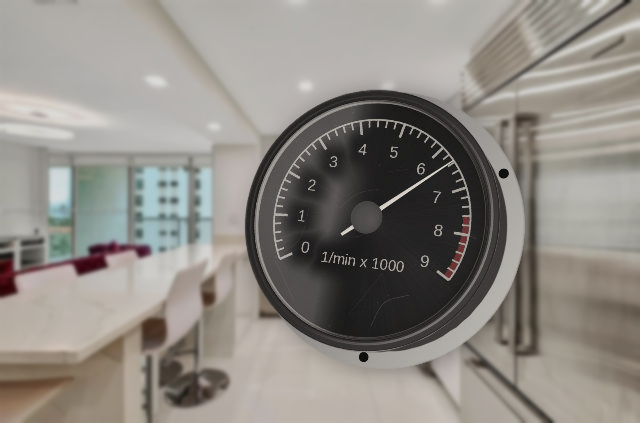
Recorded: 6400 rpm
